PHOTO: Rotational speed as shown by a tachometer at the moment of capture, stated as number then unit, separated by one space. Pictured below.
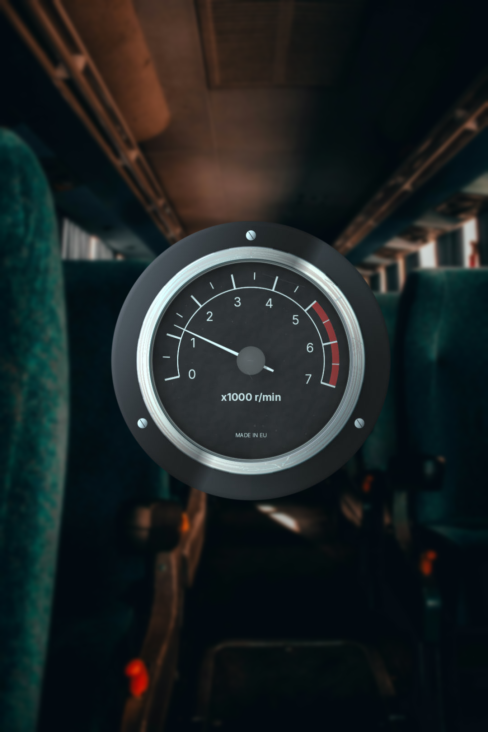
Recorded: 1250 rpm
